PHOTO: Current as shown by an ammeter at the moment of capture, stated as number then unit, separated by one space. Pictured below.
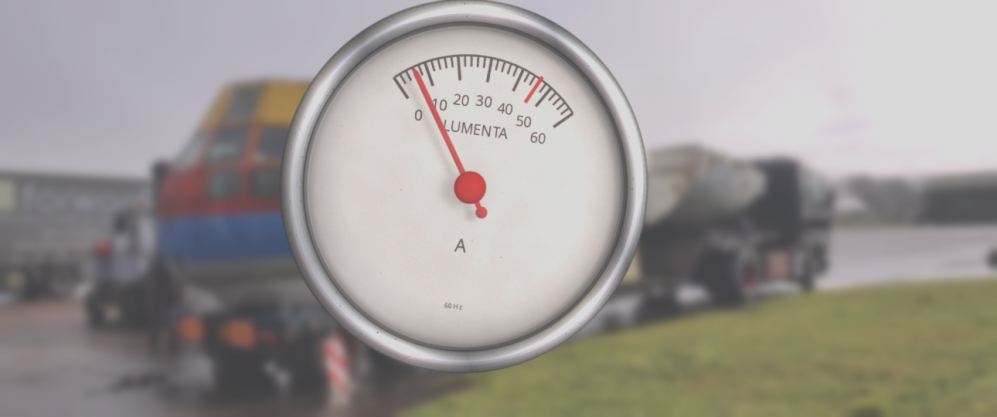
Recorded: 6 A
